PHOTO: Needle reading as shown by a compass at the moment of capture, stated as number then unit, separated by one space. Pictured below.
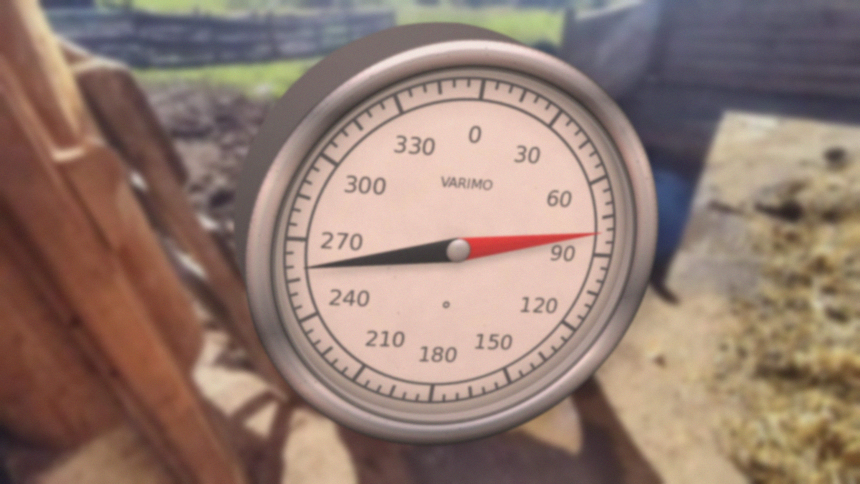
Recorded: 80 °
